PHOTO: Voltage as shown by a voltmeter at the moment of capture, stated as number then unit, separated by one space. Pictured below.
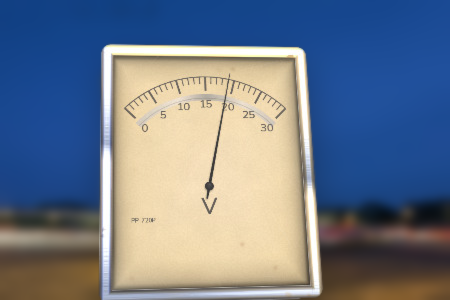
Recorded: 19 V
